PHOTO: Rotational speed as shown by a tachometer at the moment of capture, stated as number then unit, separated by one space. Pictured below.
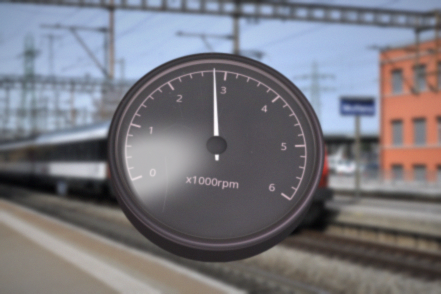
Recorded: 2800 rpm
